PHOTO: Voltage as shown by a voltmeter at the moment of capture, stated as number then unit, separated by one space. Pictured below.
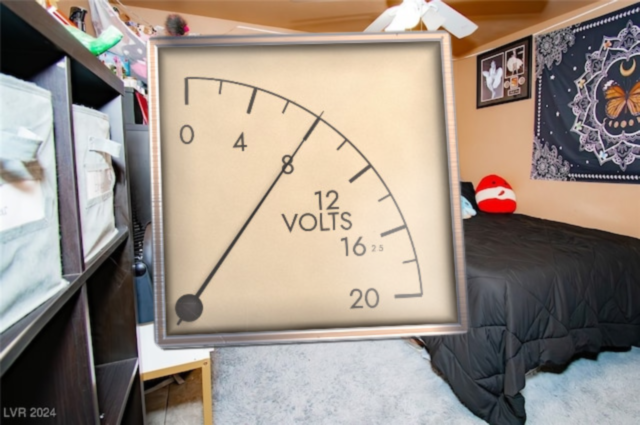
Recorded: 8 V
